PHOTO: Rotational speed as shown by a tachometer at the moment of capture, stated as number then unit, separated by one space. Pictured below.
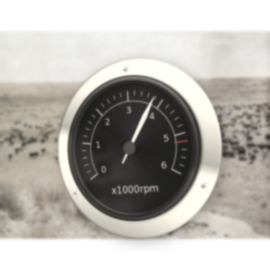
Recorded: 3800 rpm
